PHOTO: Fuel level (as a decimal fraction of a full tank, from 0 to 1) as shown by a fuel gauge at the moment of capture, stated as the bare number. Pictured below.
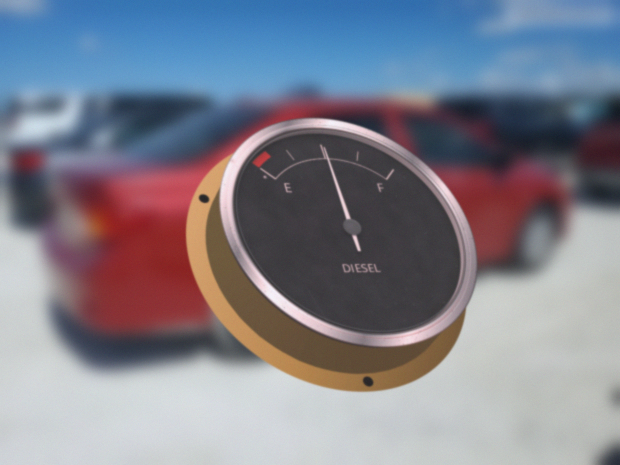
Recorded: 0.5
